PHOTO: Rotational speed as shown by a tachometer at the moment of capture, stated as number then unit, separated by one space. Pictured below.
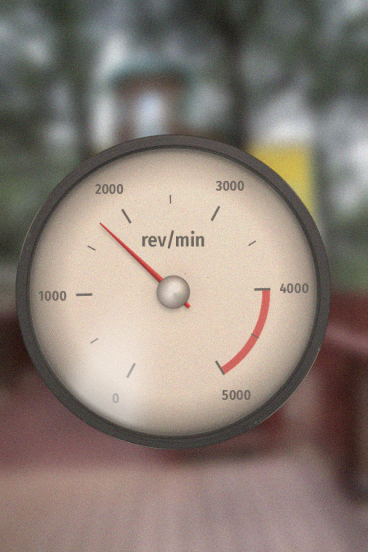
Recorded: 1750 rpm
